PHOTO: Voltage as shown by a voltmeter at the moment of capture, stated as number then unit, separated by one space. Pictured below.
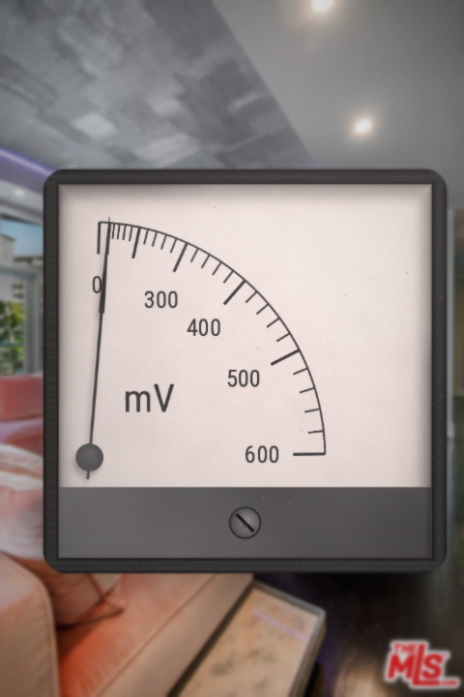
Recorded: 100 mV
